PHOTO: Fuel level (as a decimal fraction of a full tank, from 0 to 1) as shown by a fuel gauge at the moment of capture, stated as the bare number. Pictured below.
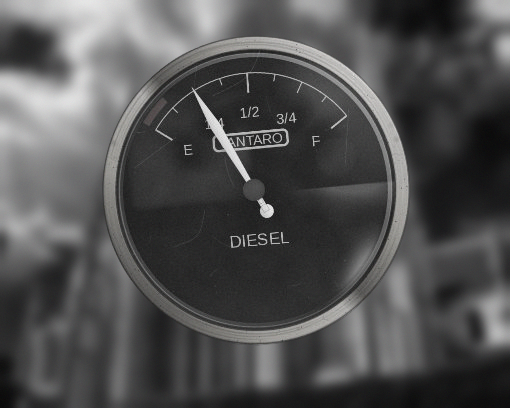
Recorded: 0.25
